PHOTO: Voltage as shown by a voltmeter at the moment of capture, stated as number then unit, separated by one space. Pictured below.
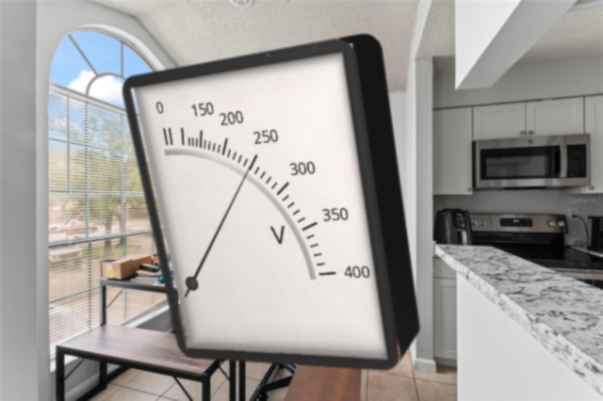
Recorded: 250 V
